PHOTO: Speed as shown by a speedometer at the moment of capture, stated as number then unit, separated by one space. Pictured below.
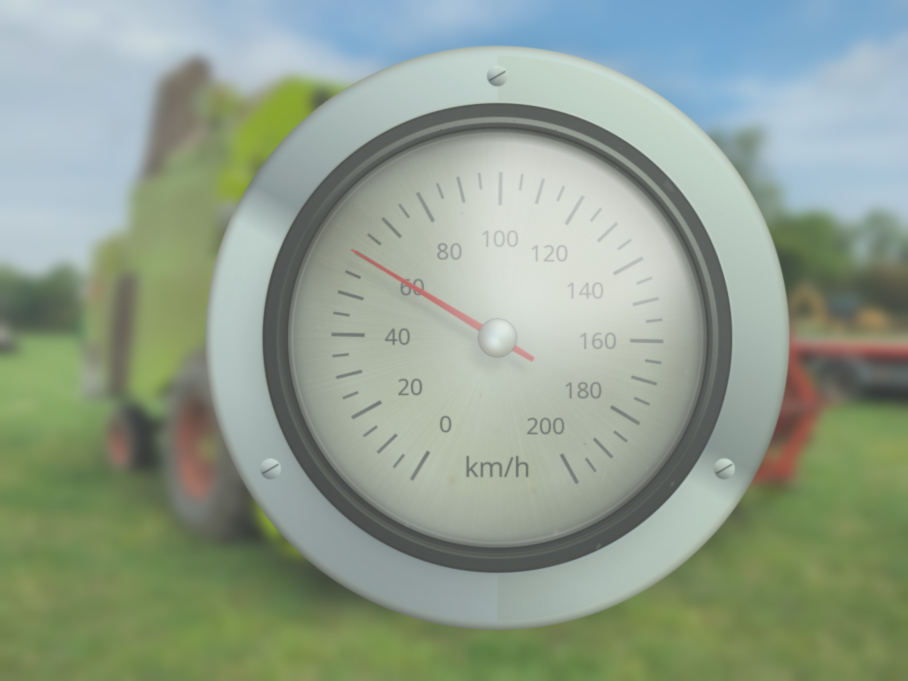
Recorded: 60 km/h
